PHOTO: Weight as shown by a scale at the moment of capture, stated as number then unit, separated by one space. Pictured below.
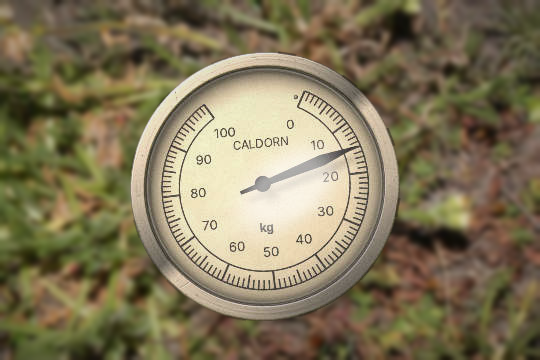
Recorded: 15 kg
